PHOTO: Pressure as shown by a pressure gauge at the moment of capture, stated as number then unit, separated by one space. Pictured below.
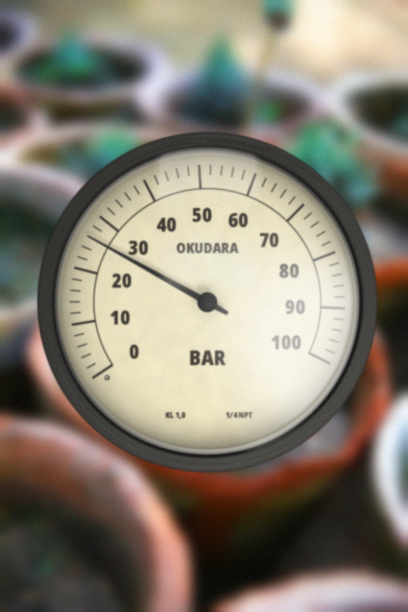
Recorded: 26 bar
